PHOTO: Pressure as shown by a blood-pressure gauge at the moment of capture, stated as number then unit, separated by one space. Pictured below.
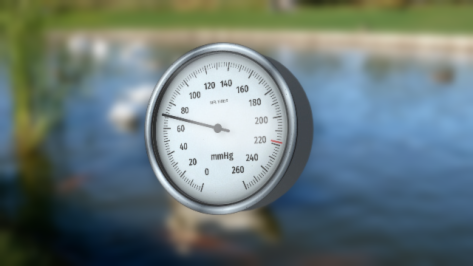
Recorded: 70 mmHg
